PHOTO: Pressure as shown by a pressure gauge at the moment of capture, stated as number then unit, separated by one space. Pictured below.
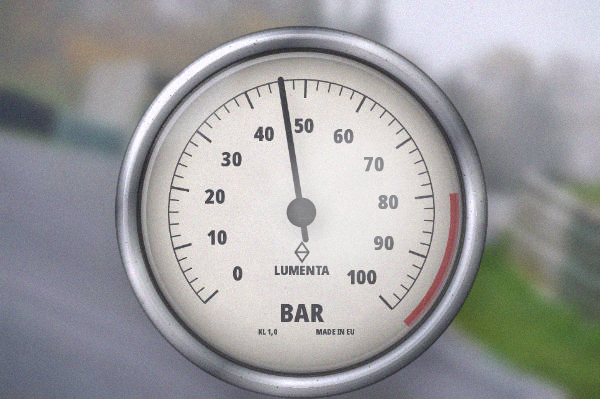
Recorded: 46 bar
